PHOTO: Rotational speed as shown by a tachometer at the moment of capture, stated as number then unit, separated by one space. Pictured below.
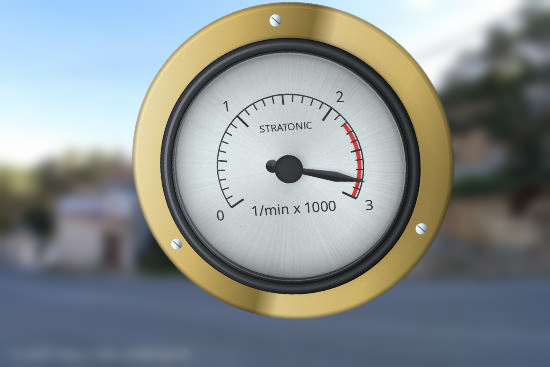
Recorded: 2800 rpm
